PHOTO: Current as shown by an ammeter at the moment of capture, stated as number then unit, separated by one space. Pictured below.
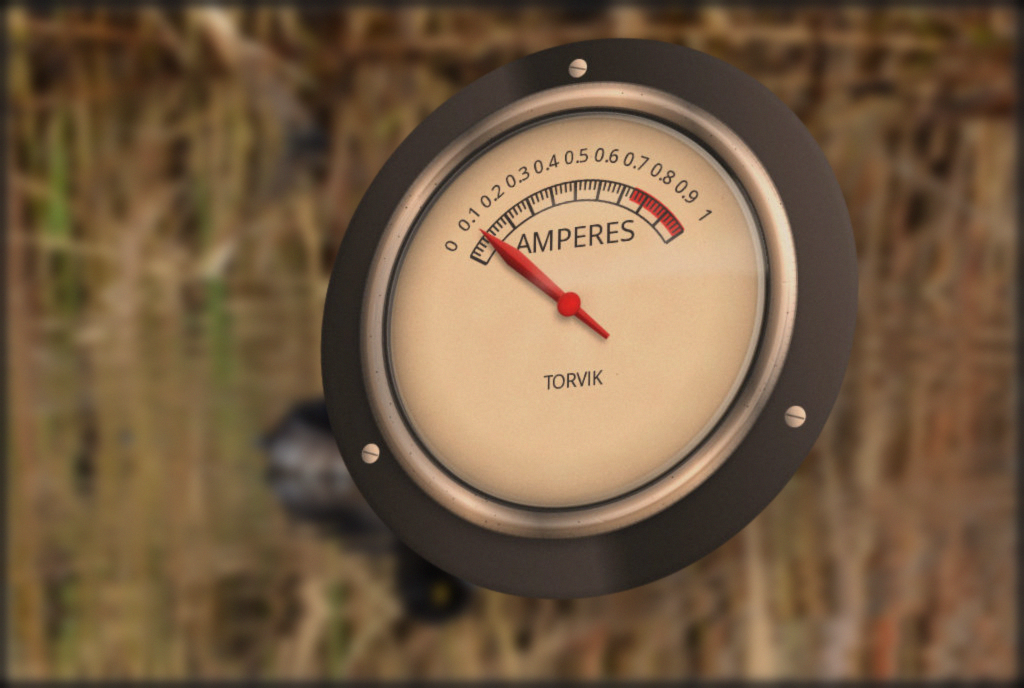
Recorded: 0.1 A
